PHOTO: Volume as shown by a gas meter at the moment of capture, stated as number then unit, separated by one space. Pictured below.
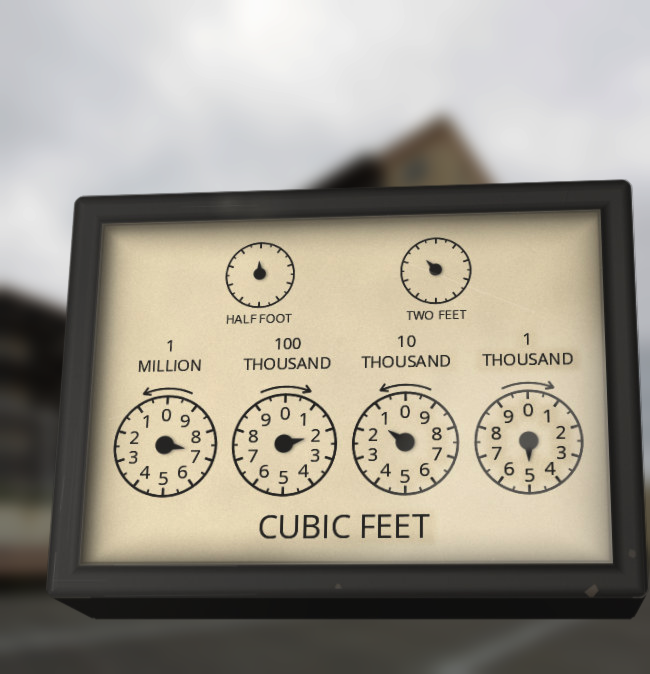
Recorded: 721500 ft³
